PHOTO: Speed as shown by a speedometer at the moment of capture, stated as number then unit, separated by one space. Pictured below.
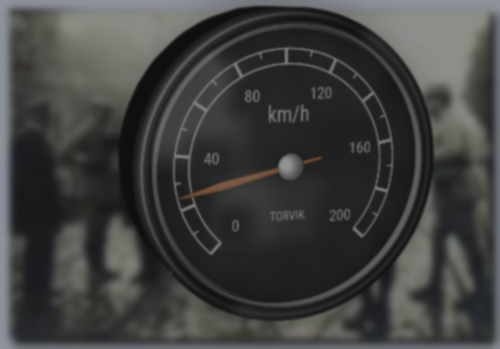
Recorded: 25 km/h
